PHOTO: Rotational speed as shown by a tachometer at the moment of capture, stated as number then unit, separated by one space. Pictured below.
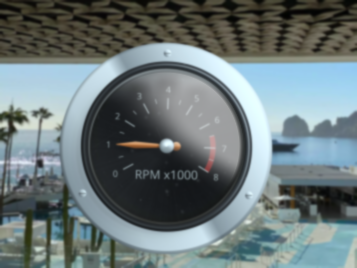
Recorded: 1000 rpm
